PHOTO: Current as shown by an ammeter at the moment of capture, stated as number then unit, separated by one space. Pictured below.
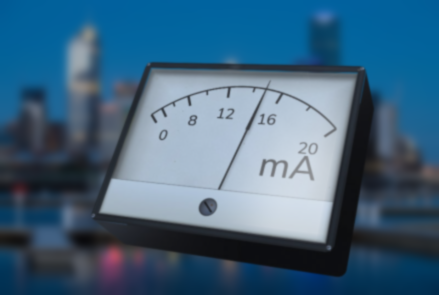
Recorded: 15 mA
